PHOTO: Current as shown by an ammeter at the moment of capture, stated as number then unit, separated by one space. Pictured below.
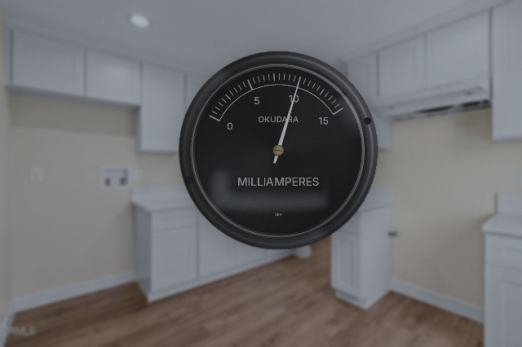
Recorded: 10 mA
